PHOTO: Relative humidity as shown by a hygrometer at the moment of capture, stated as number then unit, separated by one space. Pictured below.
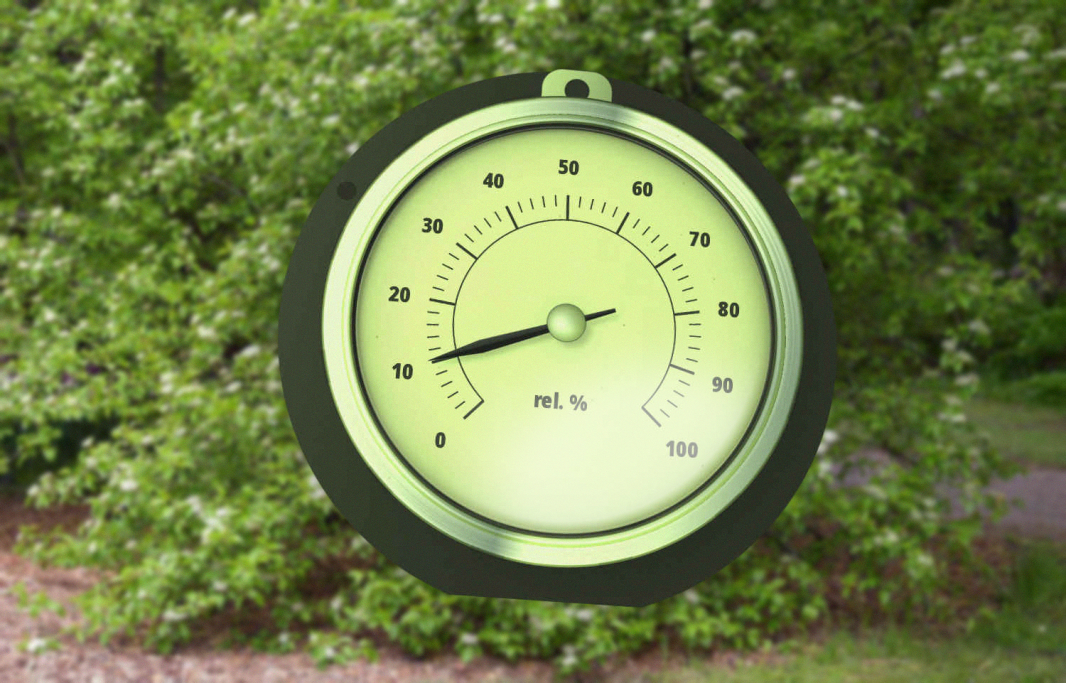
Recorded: 10 %
